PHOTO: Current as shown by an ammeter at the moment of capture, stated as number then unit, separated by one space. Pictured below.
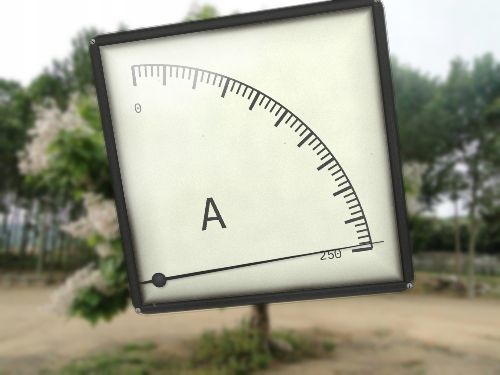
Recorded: 245 A
